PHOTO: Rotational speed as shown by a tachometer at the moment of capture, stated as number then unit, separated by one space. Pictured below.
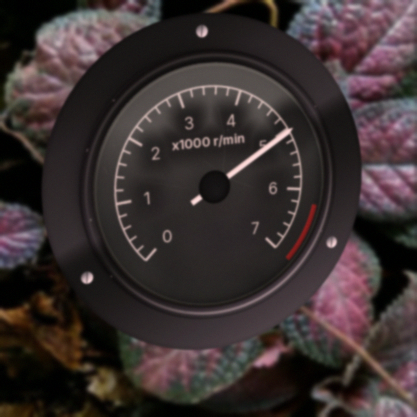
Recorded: 5000 rpm
